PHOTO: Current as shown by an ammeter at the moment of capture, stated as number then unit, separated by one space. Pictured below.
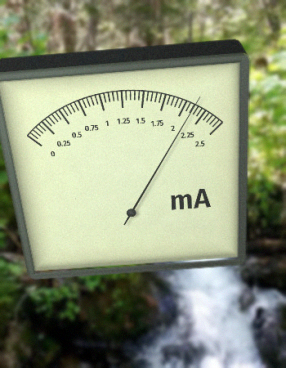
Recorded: 2.1 mA
